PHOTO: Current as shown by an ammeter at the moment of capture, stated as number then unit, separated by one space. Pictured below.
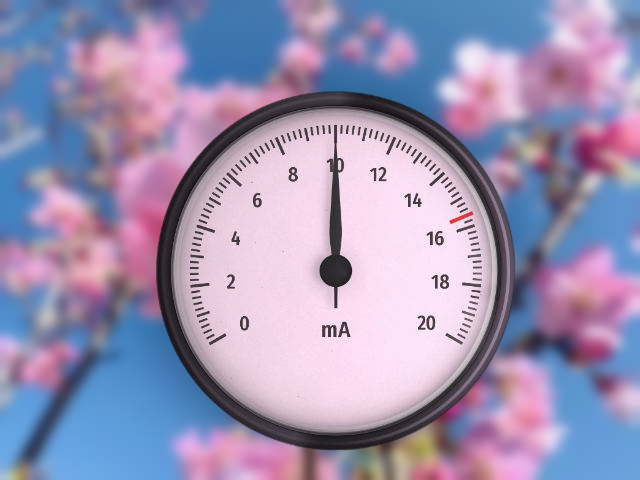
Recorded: 10 mA
